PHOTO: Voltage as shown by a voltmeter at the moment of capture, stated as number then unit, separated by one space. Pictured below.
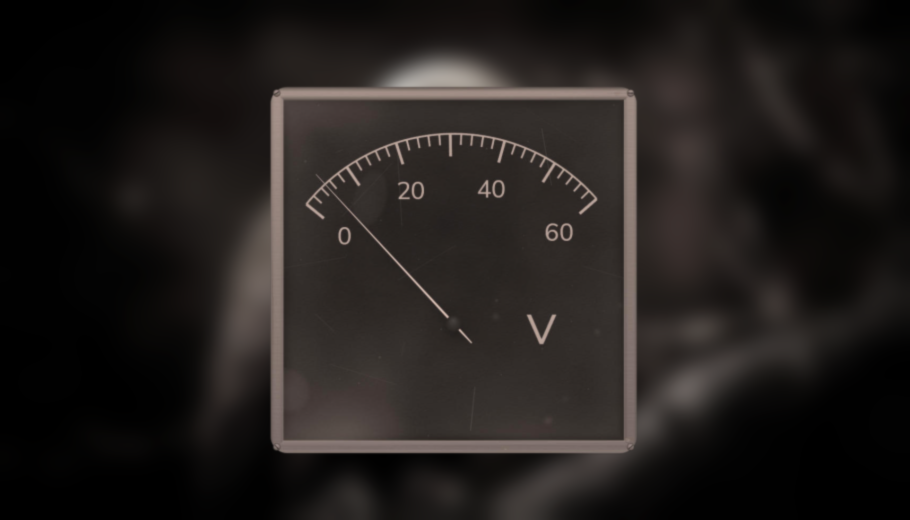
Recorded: 5 V
